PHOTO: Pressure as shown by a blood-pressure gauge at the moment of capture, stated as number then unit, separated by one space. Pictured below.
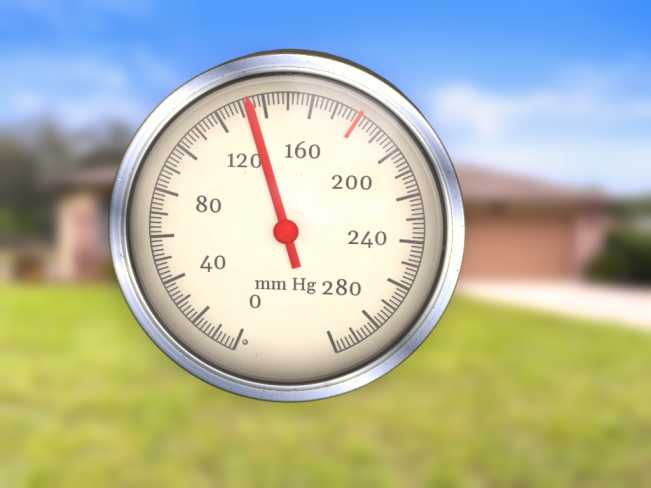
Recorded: 134 mmHg
